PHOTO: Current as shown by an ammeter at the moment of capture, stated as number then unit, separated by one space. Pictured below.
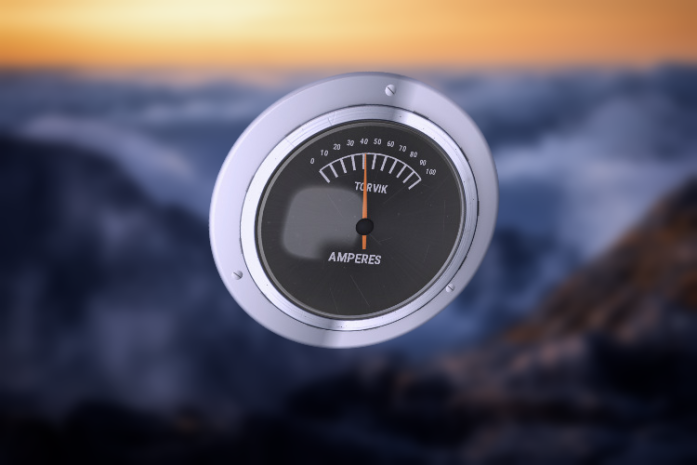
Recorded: 40 A
